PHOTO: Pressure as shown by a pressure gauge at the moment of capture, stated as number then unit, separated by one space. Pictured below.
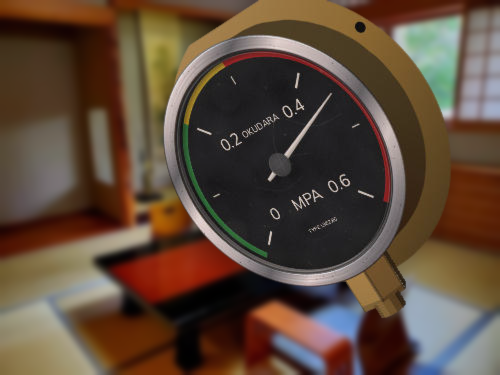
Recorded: 0.45 MPa
